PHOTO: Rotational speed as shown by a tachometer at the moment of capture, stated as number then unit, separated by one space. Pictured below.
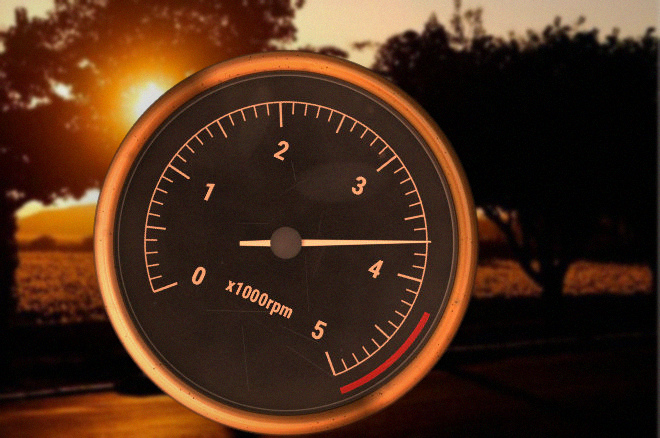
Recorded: 3700 rpm
